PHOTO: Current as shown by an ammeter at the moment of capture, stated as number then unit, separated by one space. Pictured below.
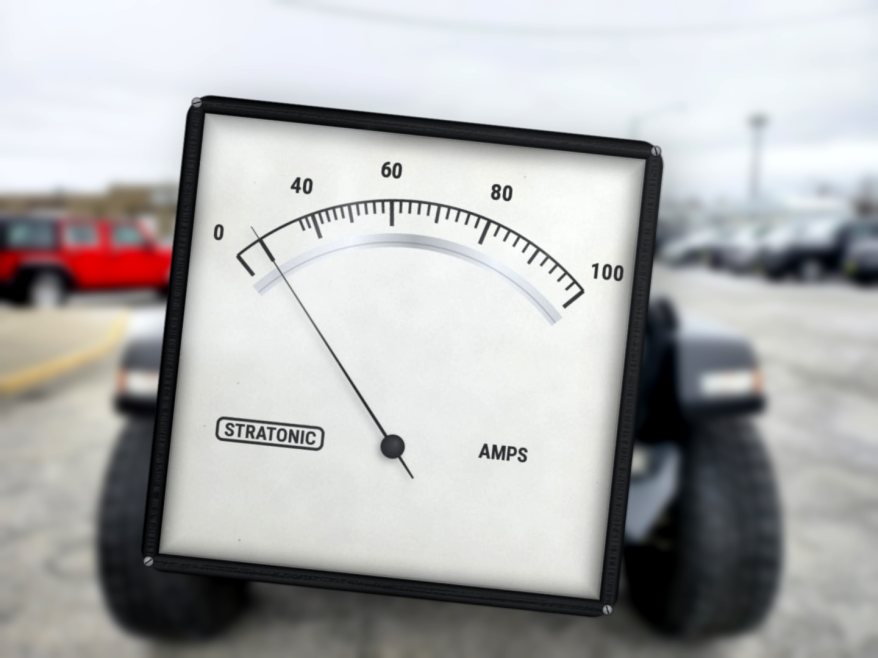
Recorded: 20 A
